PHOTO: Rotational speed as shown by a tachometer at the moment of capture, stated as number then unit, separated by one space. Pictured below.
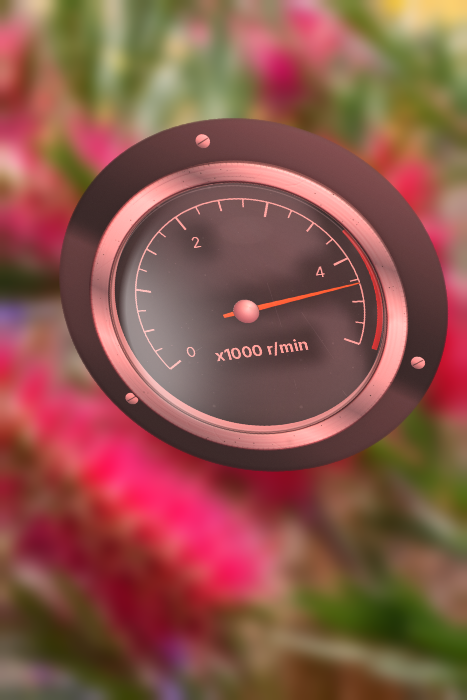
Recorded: 4250 rpm
